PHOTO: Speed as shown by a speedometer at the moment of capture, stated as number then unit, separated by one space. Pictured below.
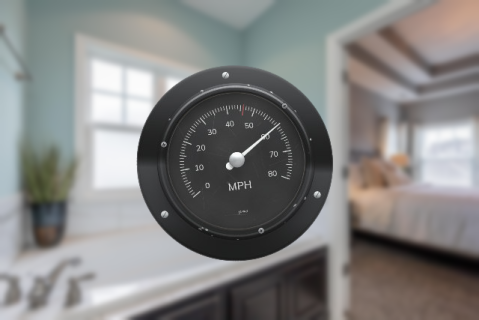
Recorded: 60 mph
